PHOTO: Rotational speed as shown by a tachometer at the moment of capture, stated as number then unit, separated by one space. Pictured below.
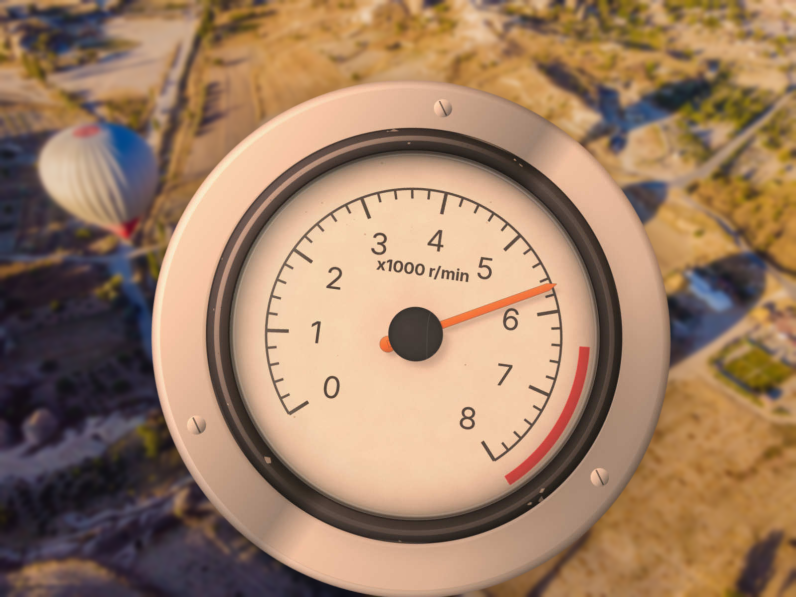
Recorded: 5700 rpm
